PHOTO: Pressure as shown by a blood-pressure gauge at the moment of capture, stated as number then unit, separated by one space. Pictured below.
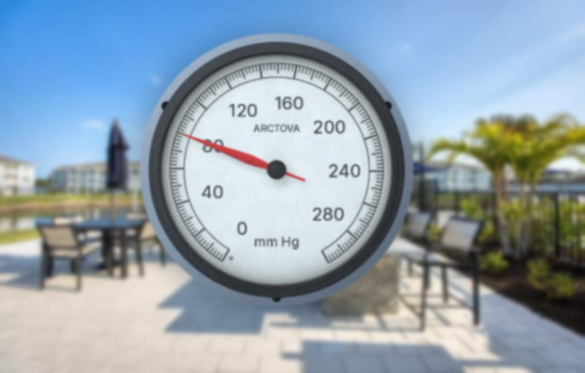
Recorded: 80 mmHg
